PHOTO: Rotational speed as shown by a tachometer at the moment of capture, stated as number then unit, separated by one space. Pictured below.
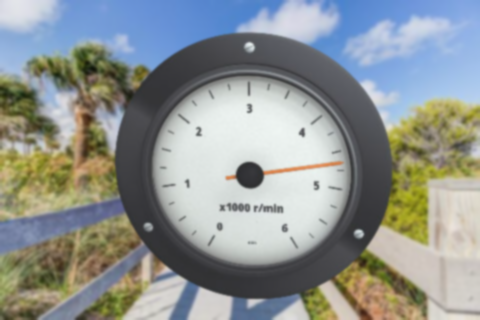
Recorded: 4625 rpm
